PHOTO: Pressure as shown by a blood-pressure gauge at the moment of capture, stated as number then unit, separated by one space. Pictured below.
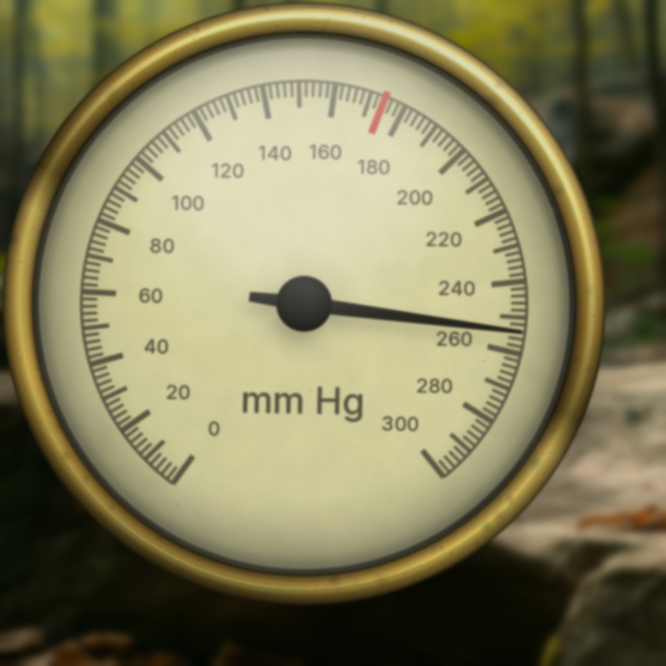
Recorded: 254 mmHg
